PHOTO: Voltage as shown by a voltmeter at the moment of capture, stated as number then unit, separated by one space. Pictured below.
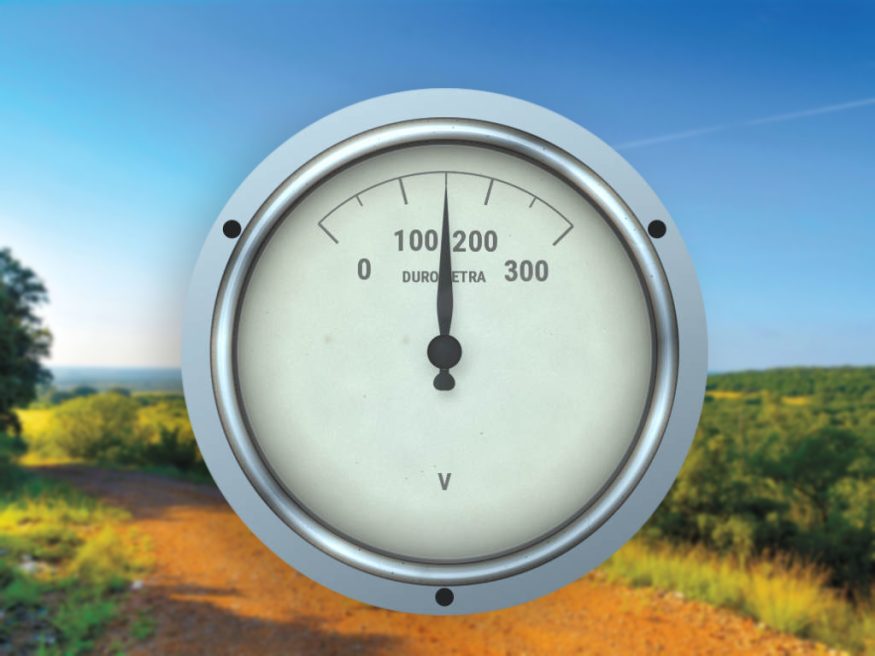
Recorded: 150 V
